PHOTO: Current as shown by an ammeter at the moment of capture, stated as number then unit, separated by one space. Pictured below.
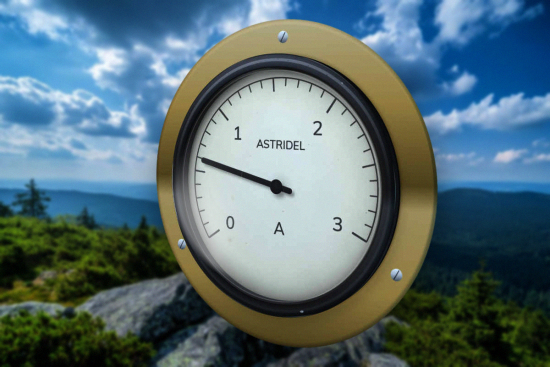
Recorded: 0.6 A
